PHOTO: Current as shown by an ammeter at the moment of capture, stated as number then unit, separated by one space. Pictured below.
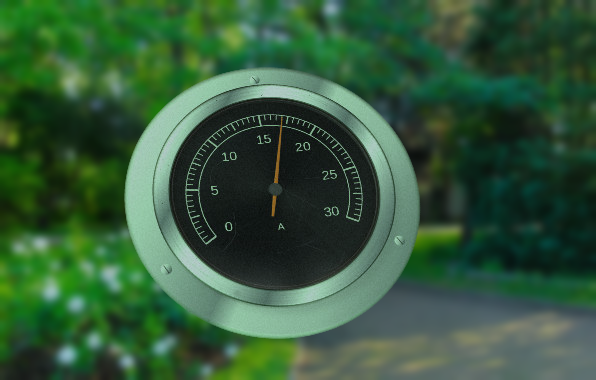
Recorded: 17 A
